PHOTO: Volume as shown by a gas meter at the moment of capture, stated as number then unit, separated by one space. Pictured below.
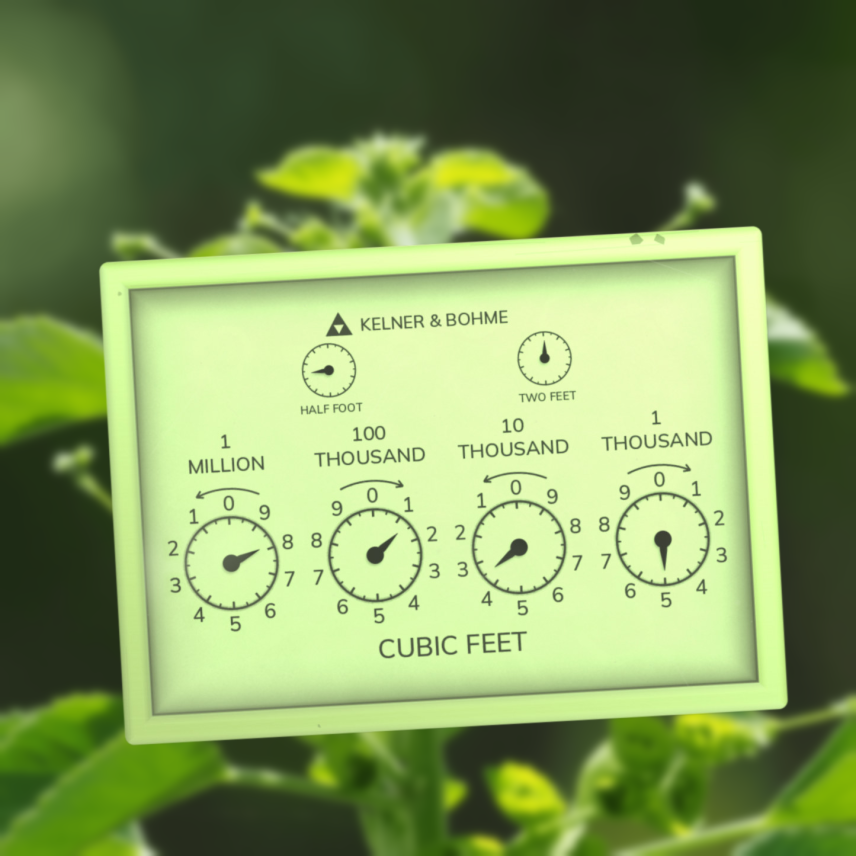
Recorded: 813500 ft³
